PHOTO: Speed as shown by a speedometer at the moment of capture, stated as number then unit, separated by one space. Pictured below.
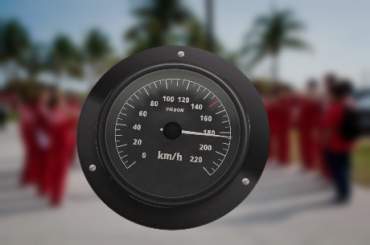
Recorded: 185 km/h
